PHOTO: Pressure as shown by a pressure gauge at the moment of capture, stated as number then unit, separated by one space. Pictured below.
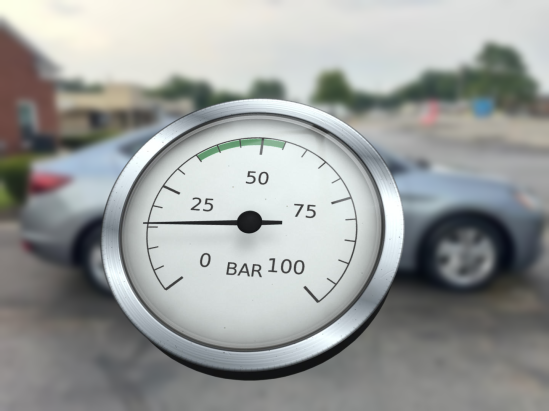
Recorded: 15 bar
